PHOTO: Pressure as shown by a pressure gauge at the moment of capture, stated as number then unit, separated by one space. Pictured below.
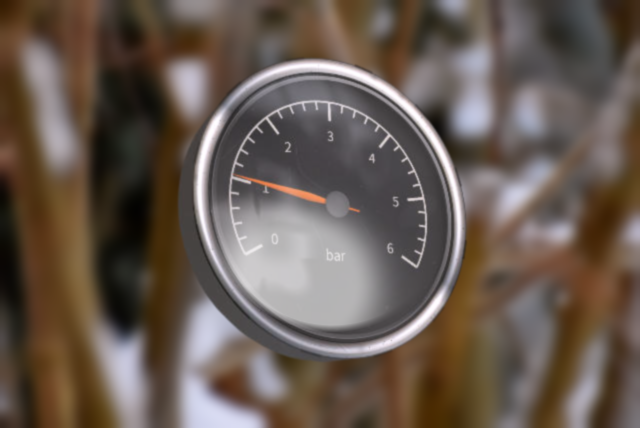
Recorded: 1 bar
